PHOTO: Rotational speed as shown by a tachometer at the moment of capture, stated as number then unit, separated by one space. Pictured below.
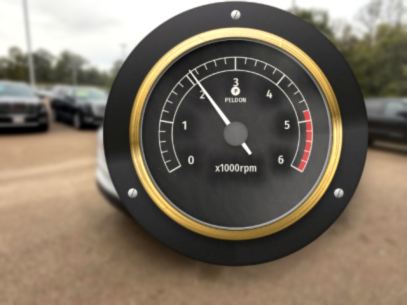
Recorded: 2100 rpm
